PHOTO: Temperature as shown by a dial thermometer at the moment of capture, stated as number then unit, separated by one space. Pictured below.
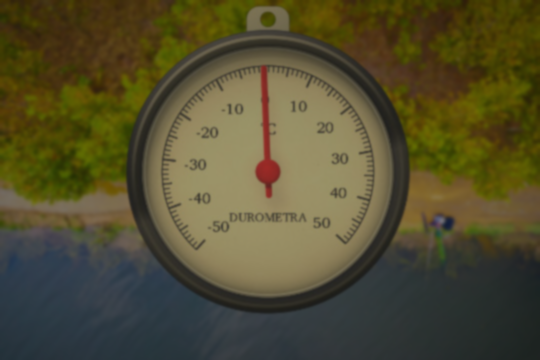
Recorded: 0 °C
